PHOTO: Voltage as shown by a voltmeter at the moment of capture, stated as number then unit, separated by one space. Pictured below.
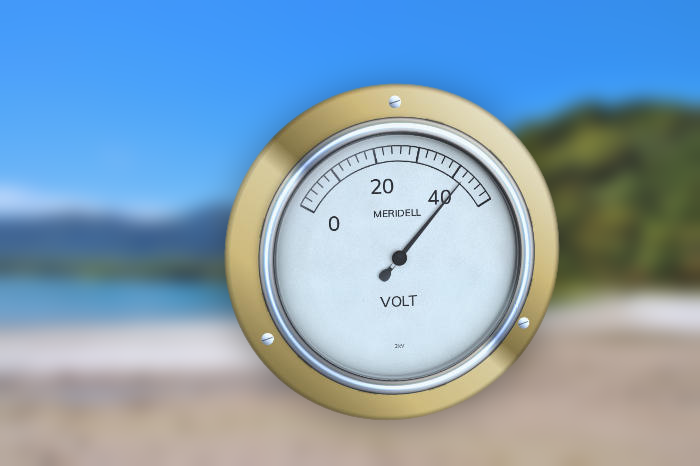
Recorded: 42 V
